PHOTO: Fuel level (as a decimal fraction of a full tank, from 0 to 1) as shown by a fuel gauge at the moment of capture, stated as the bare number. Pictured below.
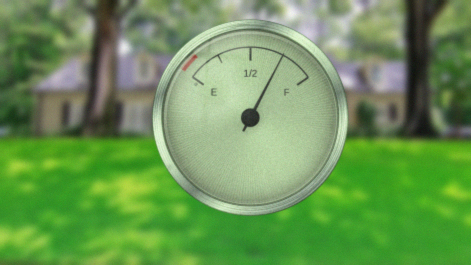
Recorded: 0.75
